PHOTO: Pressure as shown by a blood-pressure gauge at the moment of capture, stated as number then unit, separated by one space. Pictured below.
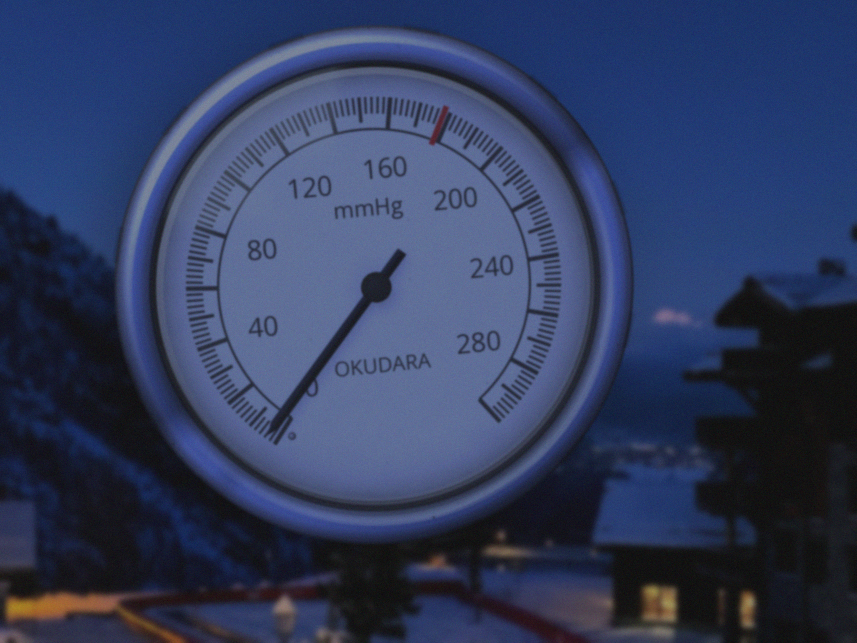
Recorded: 4 mmHg
